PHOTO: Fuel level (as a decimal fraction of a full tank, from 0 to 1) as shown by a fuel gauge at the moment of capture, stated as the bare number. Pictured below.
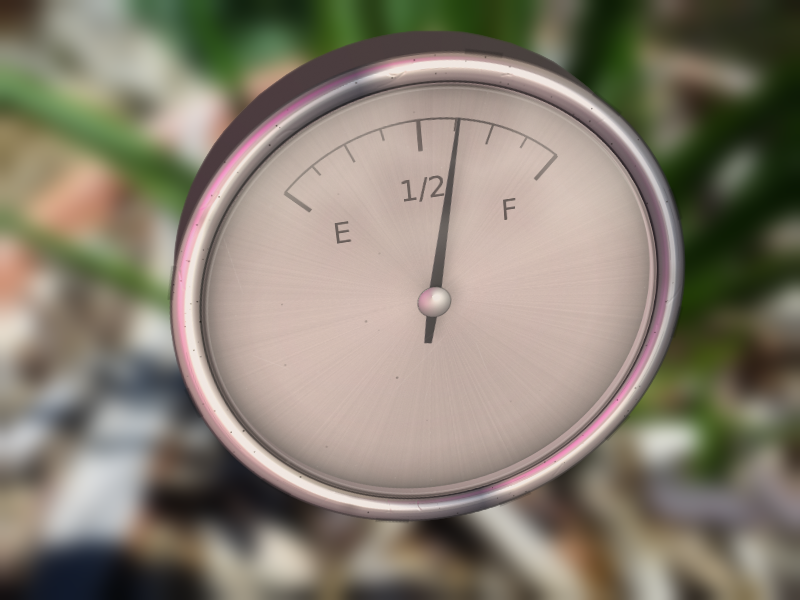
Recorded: 0.625
